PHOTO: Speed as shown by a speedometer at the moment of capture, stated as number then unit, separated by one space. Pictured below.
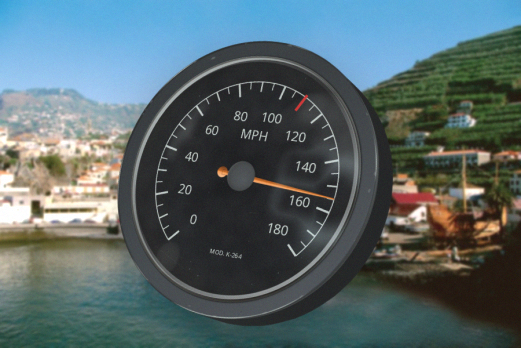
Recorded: 155 mph
